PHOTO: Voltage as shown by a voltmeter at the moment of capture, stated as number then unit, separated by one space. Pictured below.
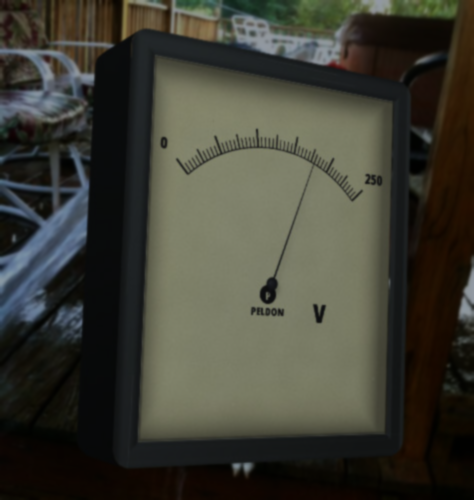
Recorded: 175 V
